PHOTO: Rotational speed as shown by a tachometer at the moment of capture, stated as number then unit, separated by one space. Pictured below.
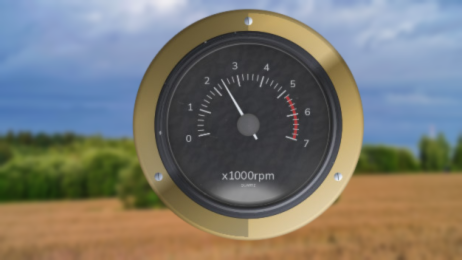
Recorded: 2400 rpm
